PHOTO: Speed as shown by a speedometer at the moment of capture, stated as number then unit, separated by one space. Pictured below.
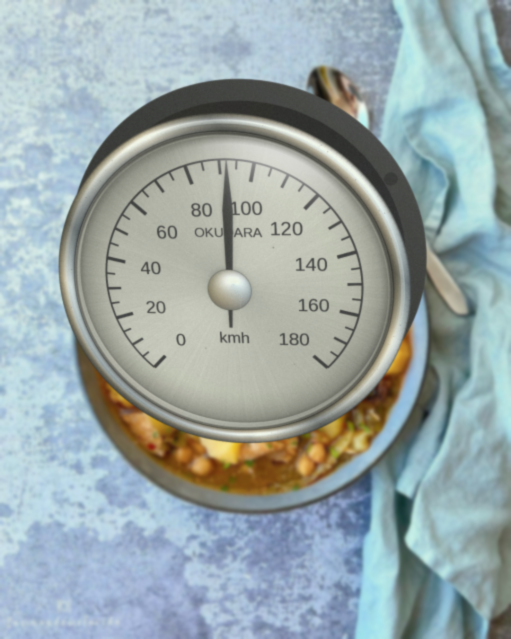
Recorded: 92.5 km/h
